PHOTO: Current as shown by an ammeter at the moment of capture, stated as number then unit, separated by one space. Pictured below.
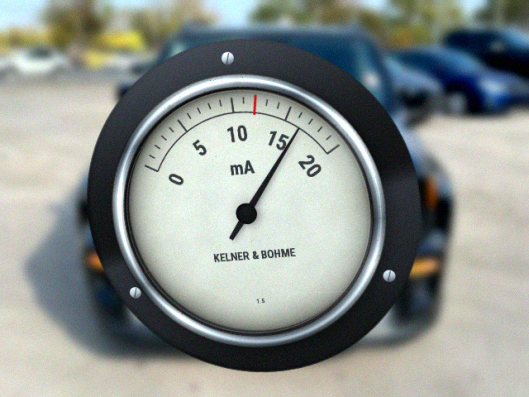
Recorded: 16.5 mA
